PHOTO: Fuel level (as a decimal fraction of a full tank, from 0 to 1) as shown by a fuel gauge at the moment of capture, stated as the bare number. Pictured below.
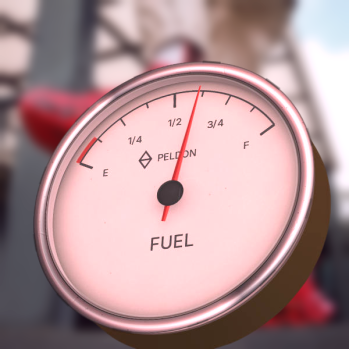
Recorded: 0.625
